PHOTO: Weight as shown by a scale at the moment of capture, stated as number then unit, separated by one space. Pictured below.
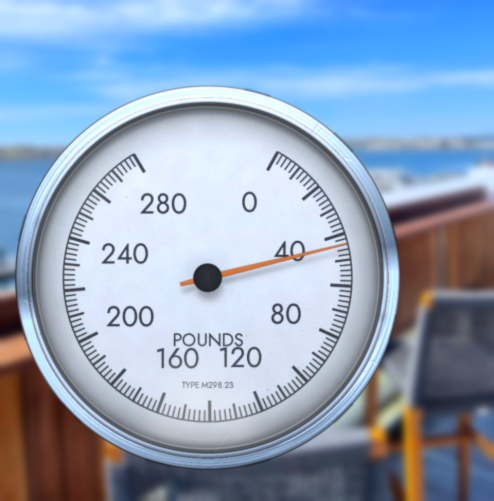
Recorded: 44 lb
